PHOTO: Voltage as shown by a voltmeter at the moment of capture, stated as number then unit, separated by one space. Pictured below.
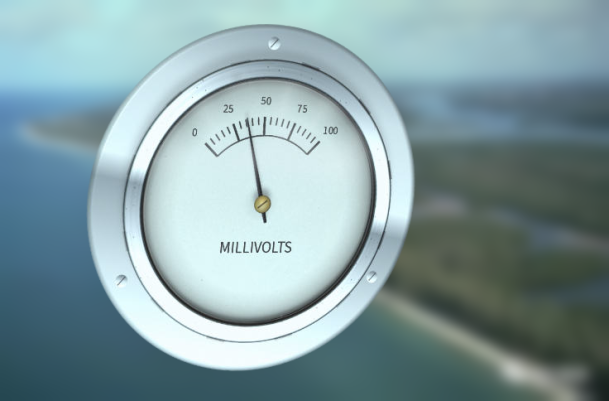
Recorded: 35 mV
